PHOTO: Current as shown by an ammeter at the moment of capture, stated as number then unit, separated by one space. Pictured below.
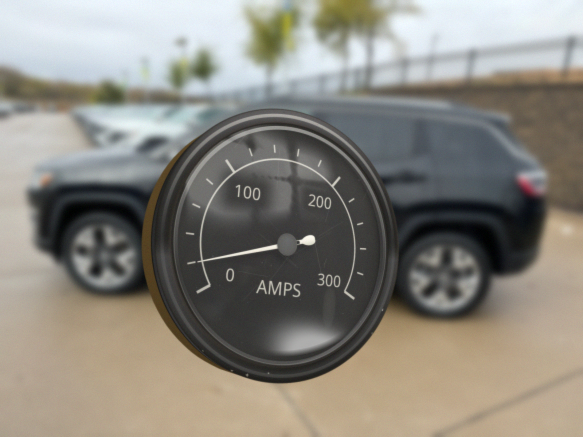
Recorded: 20 A
